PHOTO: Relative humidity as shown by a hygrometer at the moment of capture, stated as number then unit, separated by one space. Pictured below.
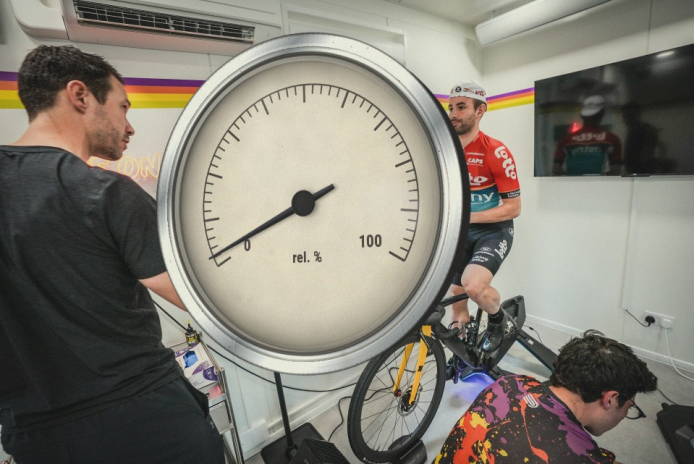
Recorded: 2 %
